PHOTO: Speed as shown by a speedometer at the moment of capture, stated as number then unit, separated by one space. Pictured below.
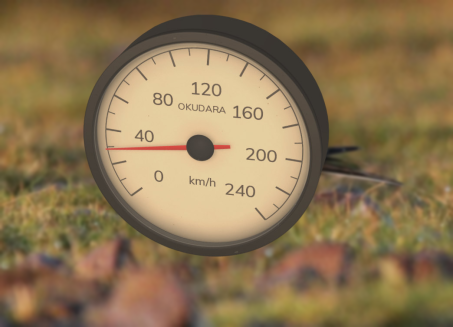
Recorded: 30 km/h
